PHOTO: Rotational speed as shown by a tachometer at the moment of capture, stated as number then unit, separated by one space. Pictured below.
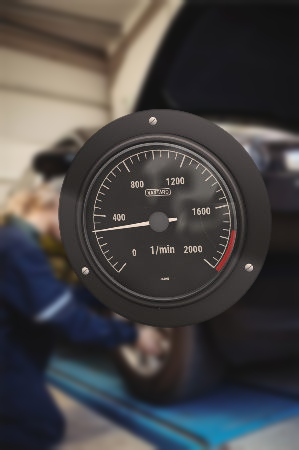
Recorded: 300 rpm
